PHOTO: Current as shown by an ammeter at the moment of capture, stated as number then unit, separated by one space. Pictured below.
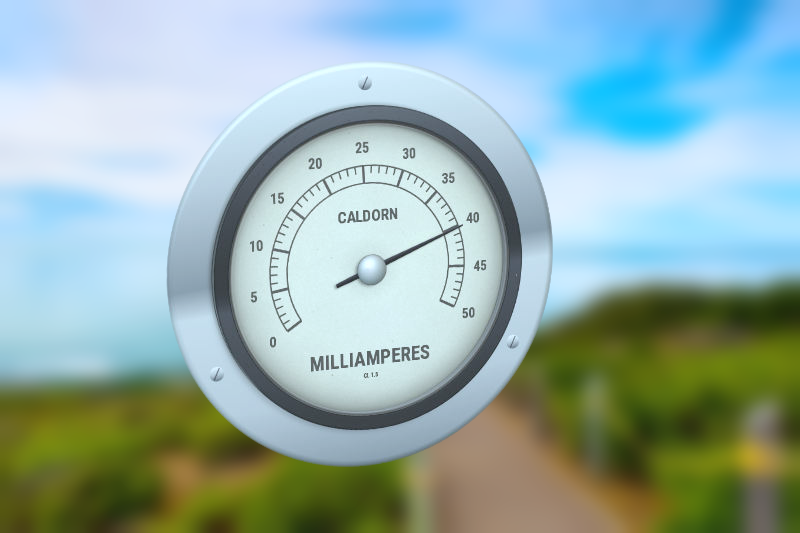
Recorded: 40 mA
